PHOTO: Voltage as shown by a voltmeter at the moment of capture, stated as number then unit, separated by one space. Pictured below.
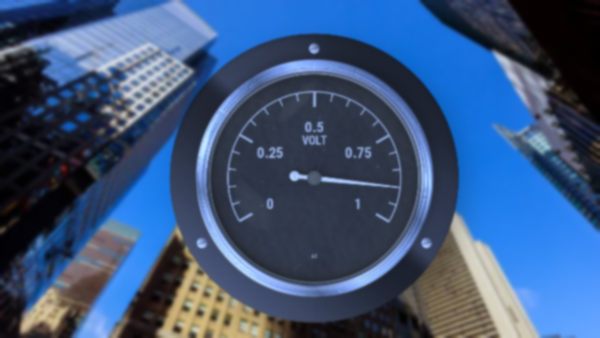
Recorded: 0.9 V
